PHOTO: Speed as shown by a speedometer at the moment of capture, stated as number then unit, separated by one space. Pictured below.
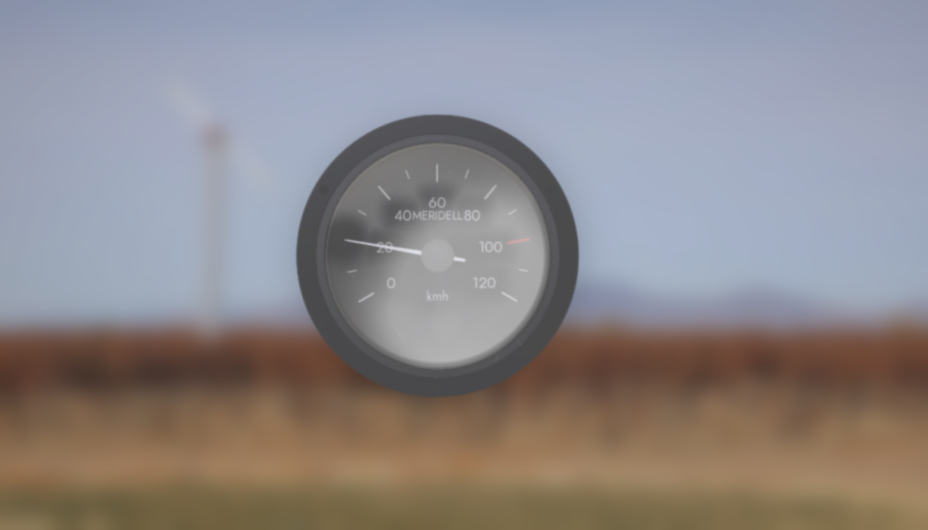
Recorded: 20 km/h
